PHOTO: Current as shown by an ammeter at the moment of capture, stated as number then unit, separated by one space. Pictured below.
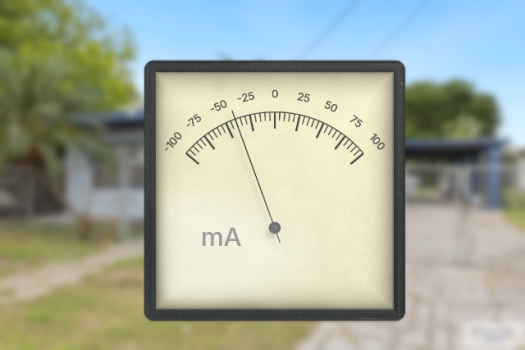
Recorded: -40 mA
